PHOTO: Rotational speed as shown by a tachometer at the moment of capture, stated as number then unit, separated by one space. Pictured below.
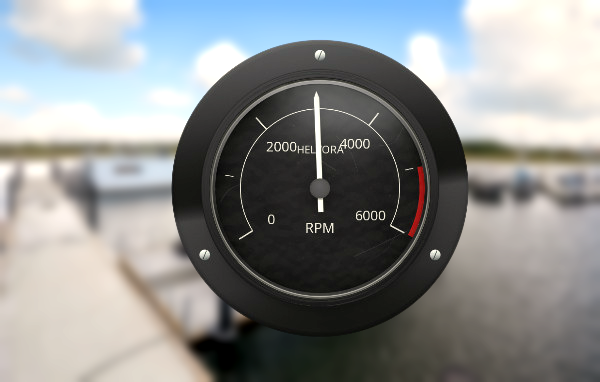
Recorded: 3000 rpm
